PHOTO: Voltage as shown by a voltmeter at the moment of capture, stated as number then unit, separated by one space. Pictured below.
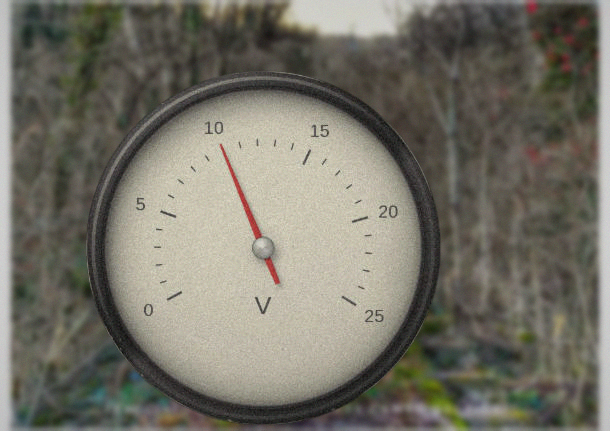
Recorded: 10 V
